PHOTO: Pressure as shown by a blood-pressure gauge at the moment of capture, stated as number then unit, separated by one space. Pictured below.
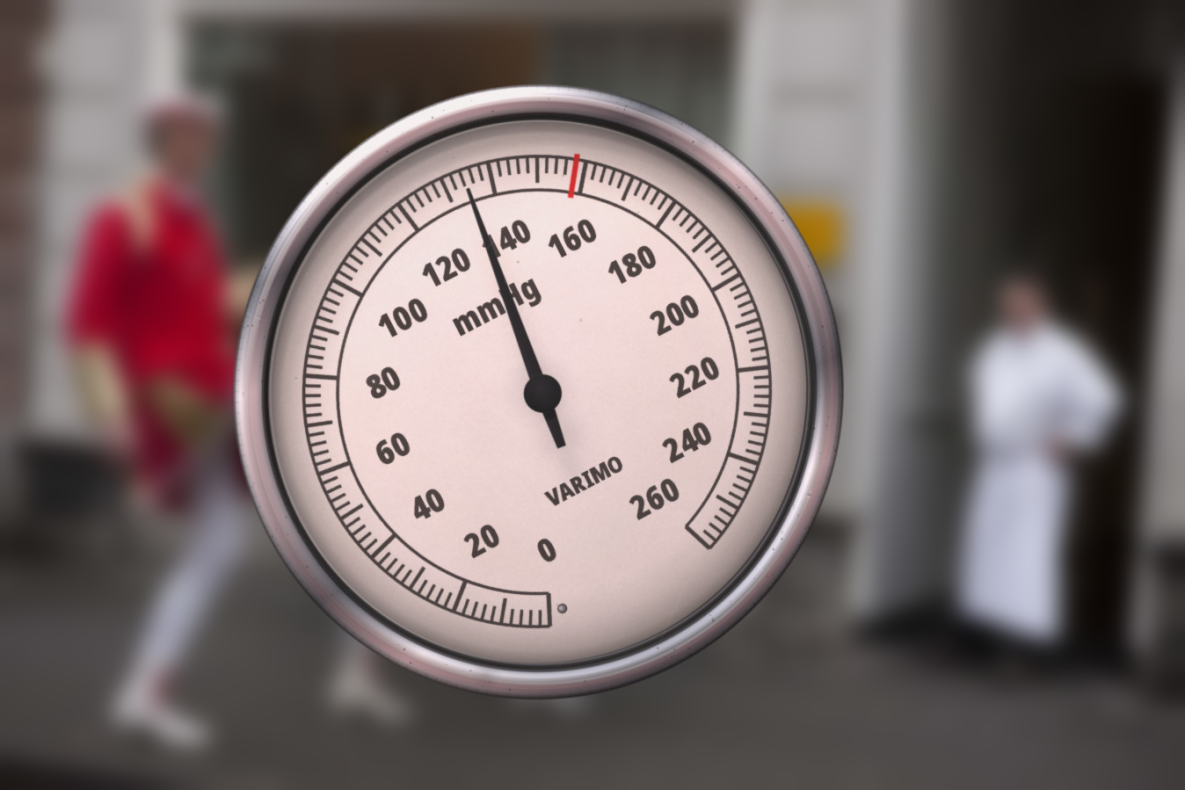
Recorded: 134 mmHg
